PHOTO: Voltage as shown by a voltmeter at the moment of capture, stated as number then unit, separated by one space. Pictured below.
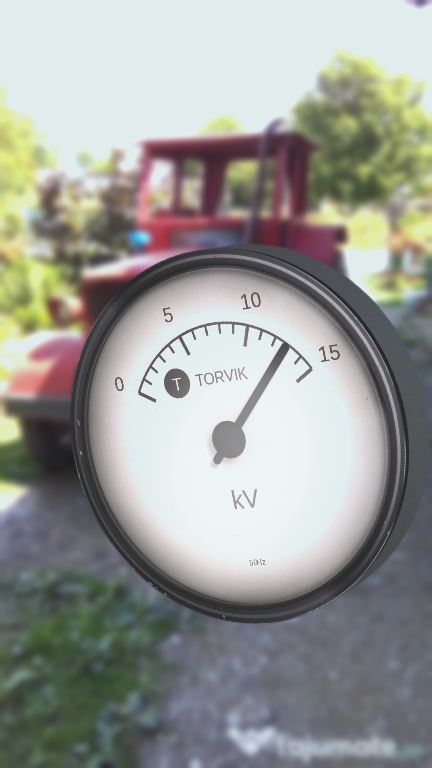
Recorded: 13 kV
